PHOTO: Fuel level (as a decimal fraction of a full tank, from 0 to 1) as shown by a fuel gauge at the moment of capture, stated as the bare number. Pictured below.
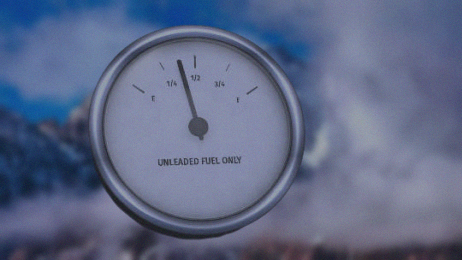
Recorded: 0.375
